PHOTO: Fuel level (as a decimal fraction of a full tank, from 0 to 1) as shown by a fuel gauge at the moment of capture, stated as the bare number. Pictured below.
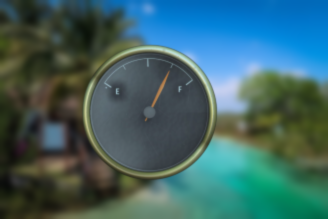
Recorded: 0.75
